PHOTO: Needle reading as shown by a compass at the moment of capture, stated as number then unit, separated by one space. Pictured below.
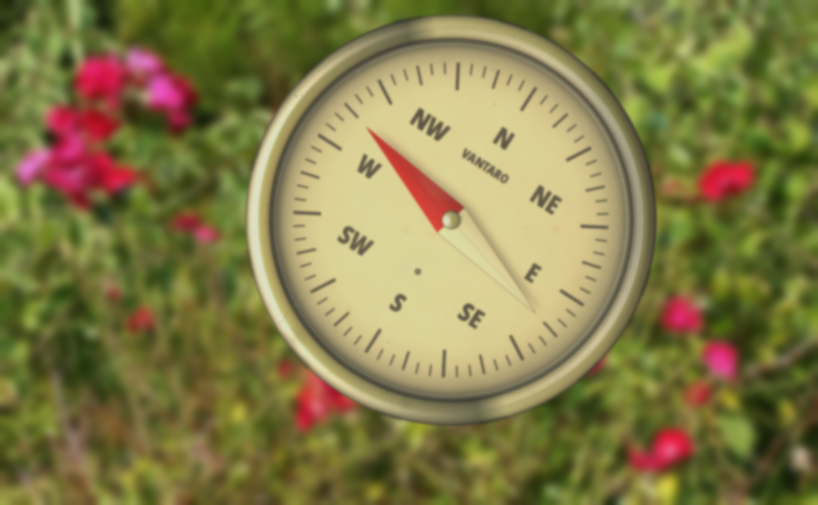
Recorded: 285 °
